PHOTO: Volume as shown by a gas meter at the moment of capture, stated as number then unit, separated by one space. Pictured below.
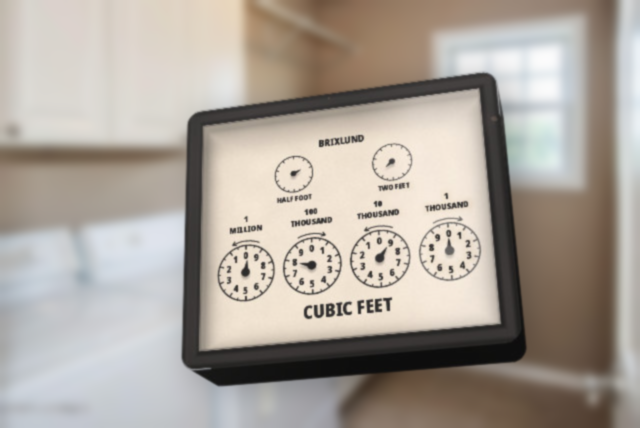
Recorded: 979000 ft³
